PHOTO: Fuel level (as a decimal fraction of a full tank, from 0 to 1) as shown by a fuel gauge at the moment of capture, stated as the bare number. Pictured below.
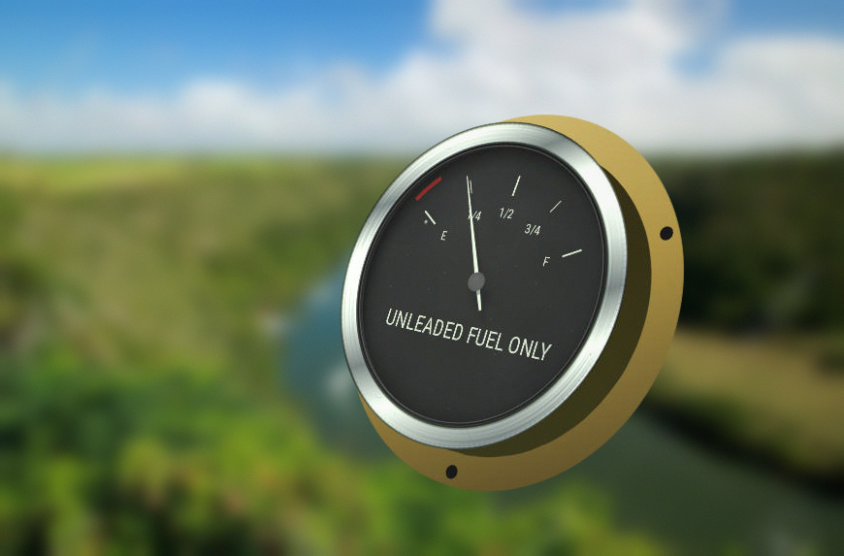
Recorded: 0.25
